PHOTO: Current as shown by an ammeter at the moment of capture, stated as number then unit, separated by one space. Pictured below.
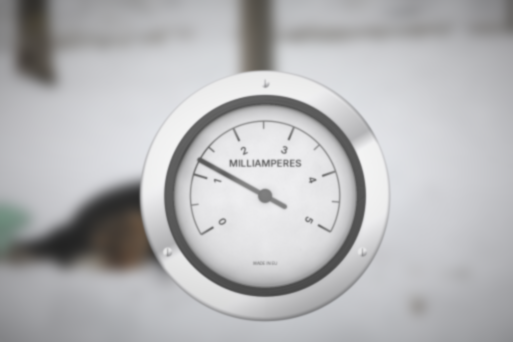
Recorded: 1.25 mA
